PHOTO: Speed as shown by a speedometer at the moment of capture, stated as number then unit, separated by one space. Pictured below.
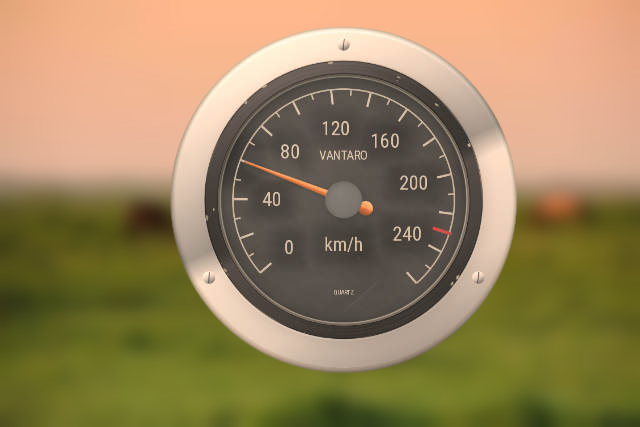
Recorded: 60 km/h
